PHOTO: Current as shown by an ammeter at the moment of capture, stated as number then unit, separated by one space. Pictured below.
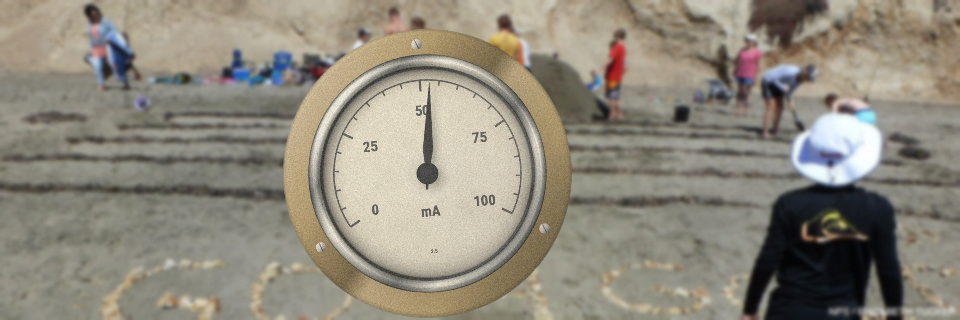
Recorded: 52.5 mA
